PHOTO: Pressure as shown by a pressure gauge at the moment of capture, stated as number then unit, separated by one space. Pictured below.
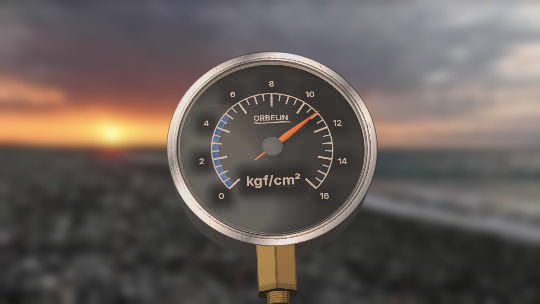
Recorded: 11 kg/cm²
